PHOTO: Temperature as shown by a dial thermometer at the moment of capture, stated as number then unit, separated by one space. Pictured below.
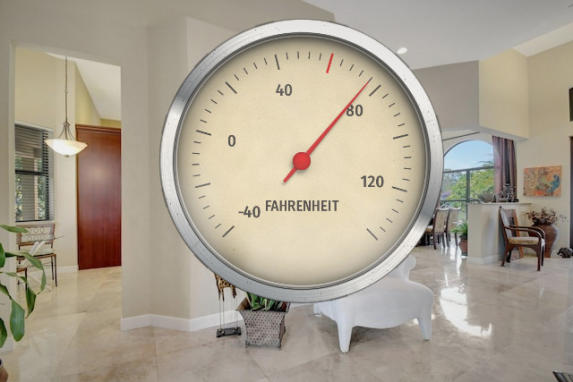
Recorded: 76 °F
